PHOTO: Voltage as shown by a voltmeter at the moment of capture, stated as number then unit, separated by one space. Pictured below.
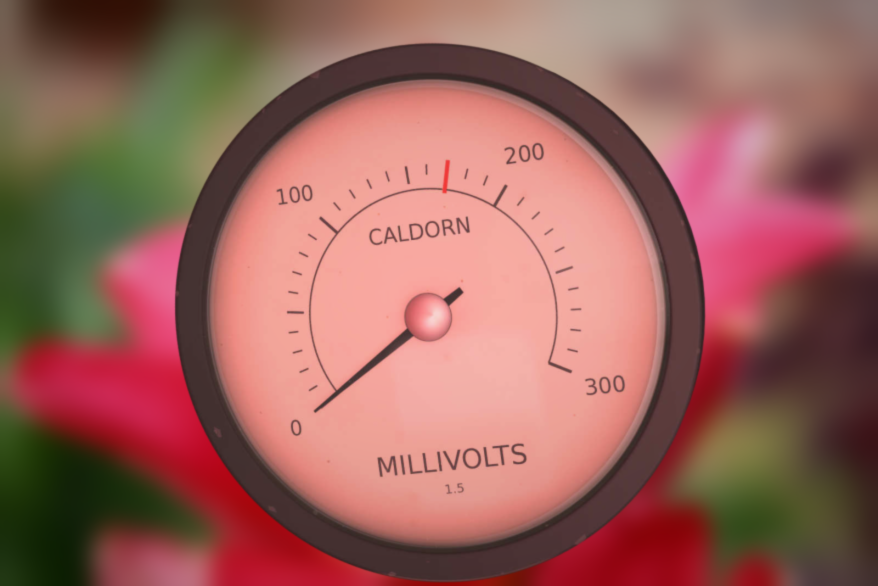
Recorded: 0 mV
